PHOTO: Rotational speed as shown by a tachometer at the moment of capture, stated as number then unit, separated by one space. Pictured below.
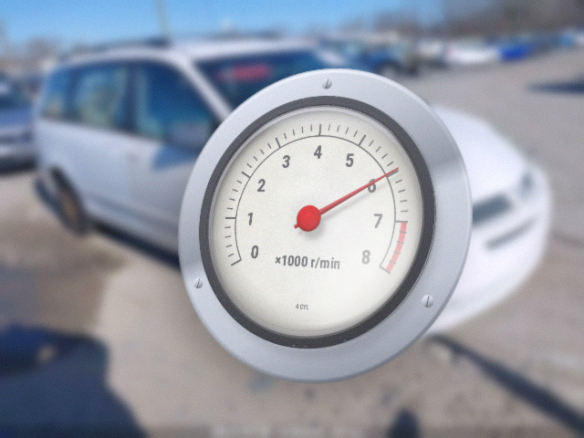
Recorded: 6000 rpm
